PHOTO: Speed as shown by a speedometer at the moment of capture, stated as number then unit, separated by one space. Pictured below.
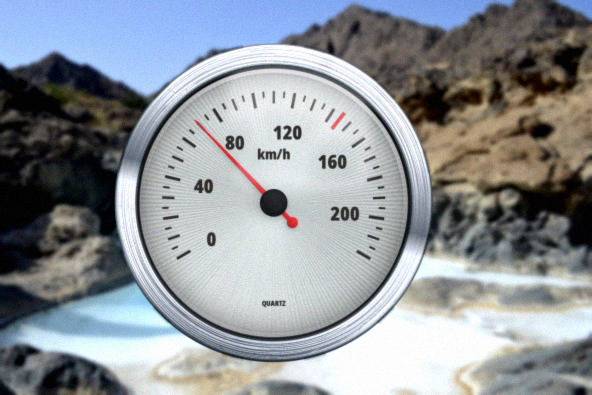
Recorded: 70 km/h
